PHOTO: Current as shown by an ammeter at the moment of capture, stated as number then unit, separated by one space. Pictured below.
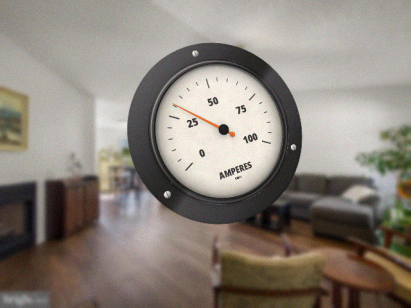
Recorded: 30 A
